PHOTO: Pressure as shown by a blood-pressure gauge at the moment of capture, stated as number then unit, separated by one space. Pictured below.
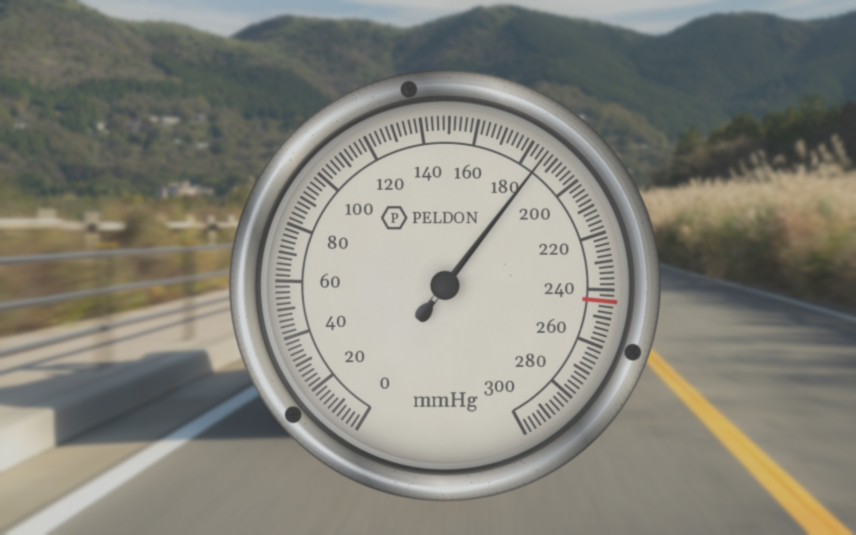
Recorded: 186 mmHg
